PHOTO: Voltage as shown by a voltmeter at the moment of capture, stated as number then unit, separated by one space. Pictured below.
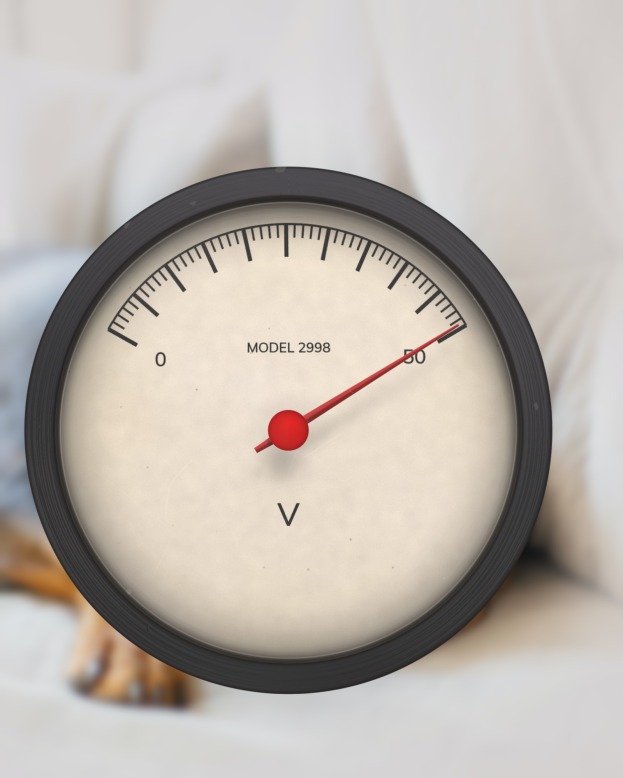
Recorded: 49.5 V
